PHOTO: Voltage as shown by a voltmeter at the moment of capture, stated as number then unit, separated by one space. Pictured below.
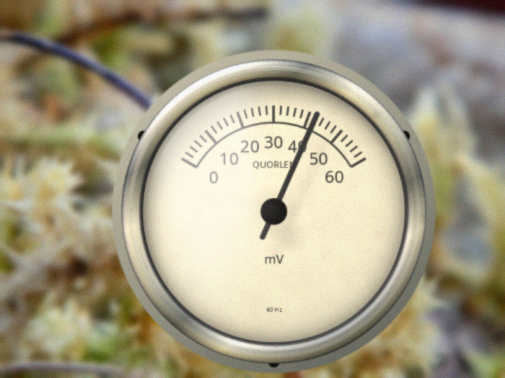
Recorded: 42 mV
